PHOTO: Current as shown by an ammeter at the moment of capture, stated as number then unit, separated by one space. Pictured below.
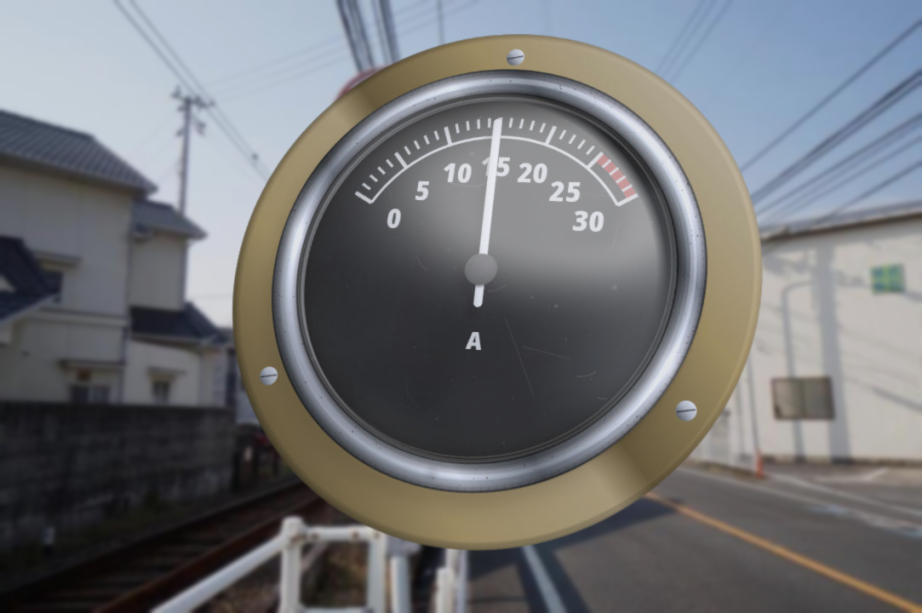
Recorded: 15 A
